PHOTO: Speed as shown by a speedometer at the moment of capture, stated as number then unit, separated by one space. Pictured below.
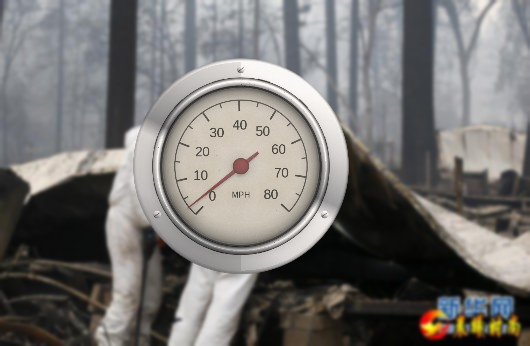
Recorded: 2.5 mph
